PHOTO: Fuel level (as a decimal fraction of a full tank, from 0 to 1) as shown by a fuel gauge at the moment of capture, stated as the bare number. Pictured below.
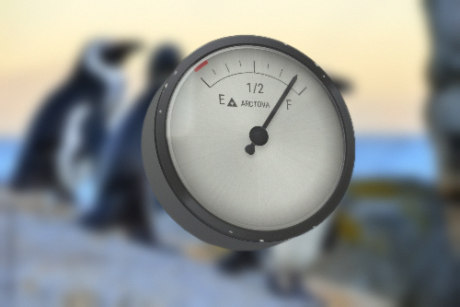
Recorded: 0.875
